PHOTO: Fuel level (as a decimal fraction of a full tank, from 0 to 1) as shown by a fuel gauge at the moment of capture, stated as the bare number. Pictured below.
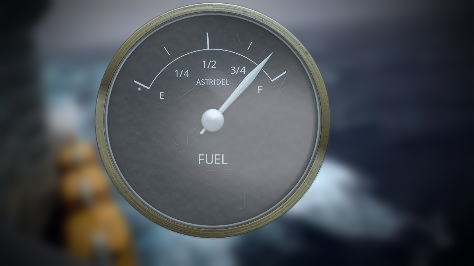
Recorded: 0.875
